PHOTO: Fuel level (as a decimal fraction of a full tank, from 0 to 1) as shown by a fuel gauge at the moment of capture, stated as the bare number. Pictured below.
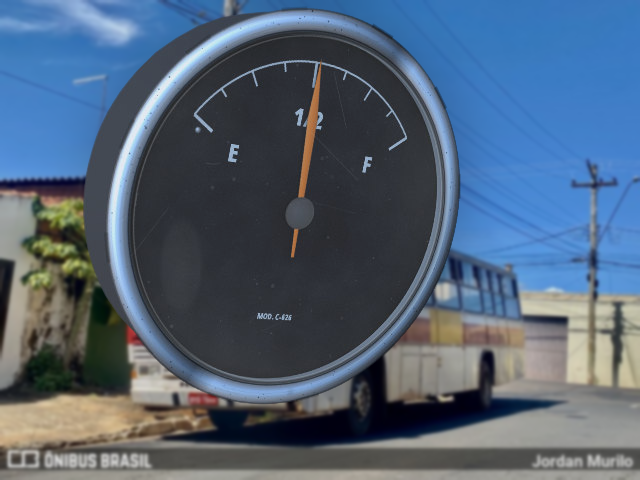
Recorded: 0.5
